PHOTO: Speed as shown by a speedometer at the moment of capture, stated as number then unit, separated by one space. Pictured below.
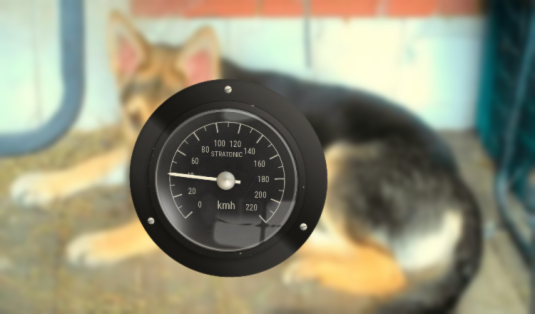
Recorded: 40 km/h
